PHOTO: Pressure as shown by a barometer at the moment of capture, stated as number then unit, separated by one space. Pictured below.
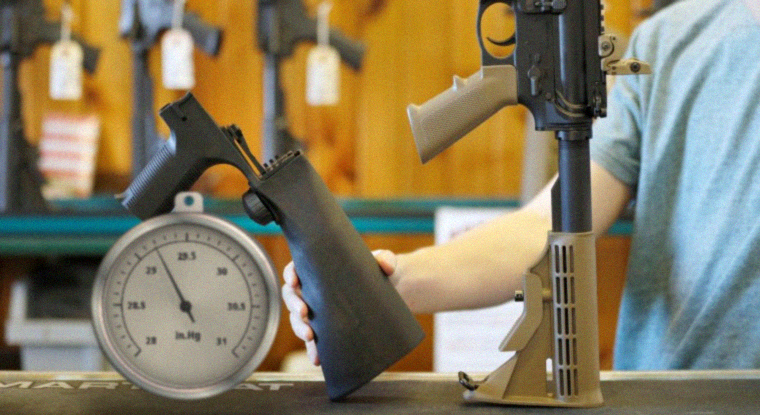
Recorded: 29.2 inHg
